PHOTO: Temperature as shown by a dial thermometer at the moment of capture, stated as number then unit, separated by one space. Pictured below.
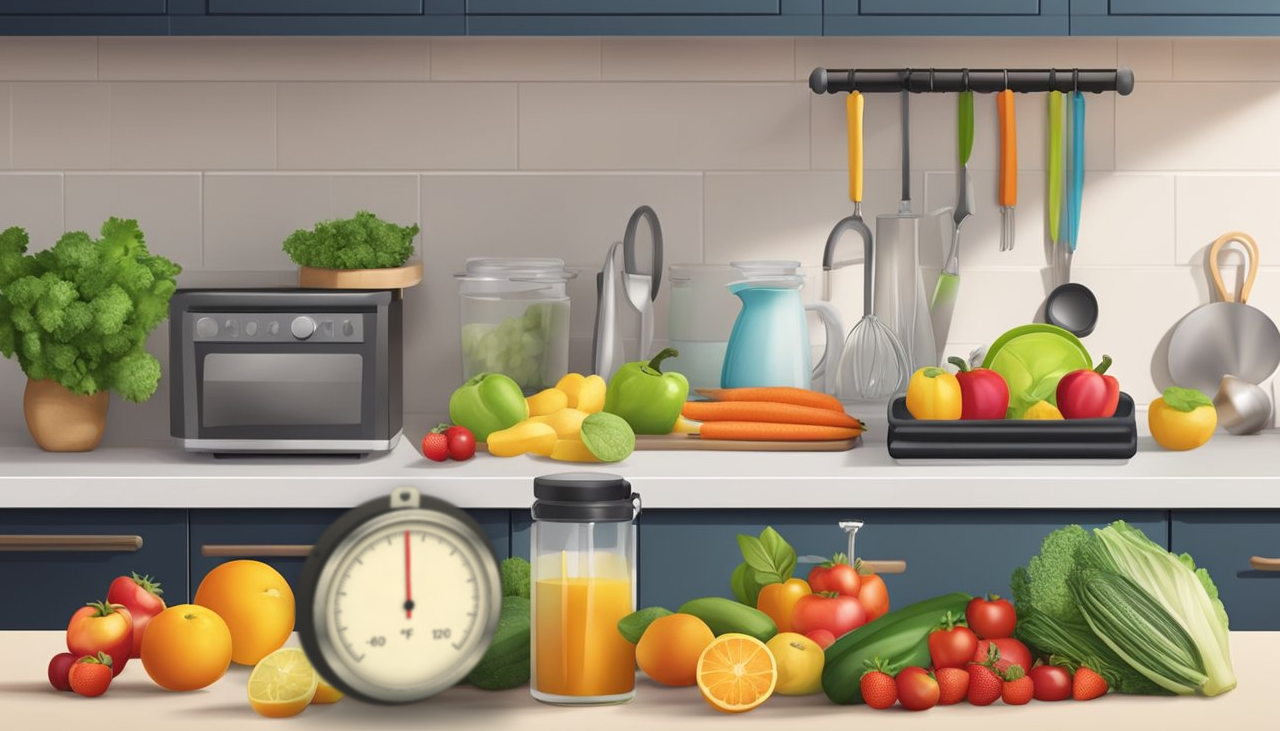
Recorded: 30 °F
